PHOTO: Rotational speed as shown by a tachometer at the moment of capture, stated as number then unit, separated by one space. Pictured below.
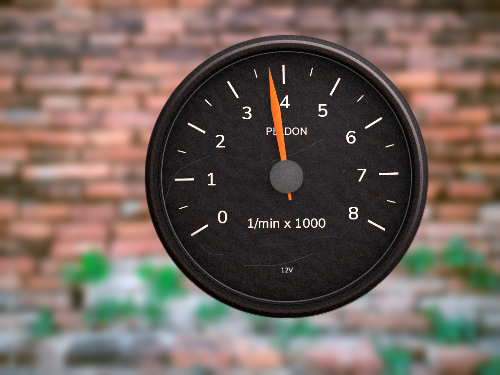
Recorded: 3750 rpm
